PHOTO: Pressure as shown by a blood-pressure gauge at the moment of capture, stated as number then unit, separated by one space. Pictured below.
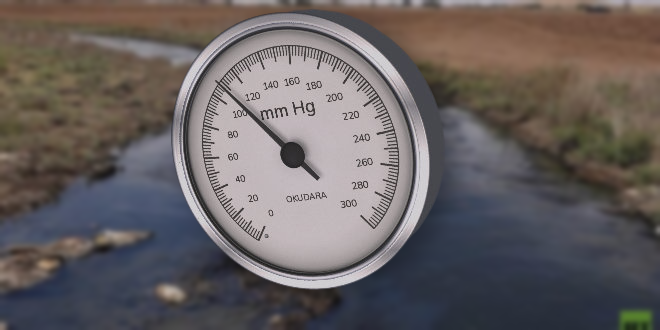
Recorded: 110 mmHg
